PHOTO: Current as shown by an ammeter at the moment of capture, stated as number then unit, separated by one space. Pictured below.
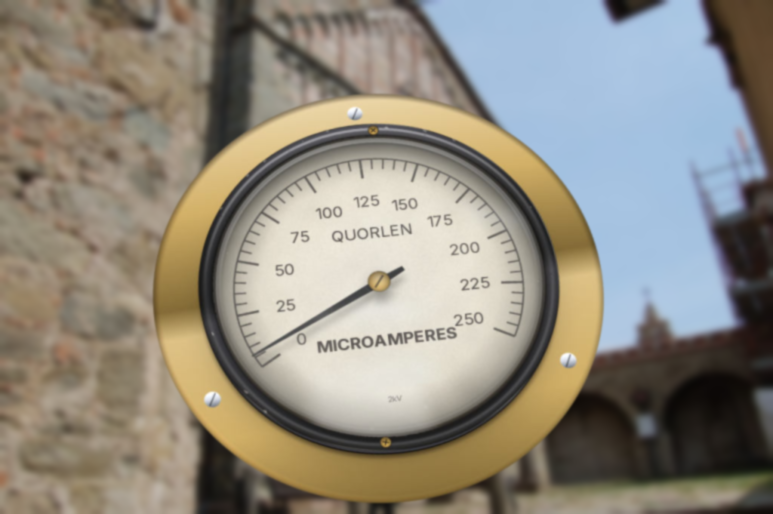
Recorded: 5 µA
